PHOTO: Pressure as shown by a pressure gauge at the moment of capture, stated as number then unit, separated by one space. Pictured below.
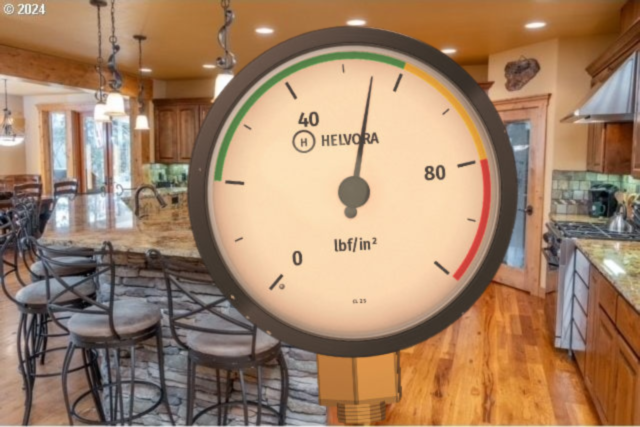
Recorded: 55 psi
